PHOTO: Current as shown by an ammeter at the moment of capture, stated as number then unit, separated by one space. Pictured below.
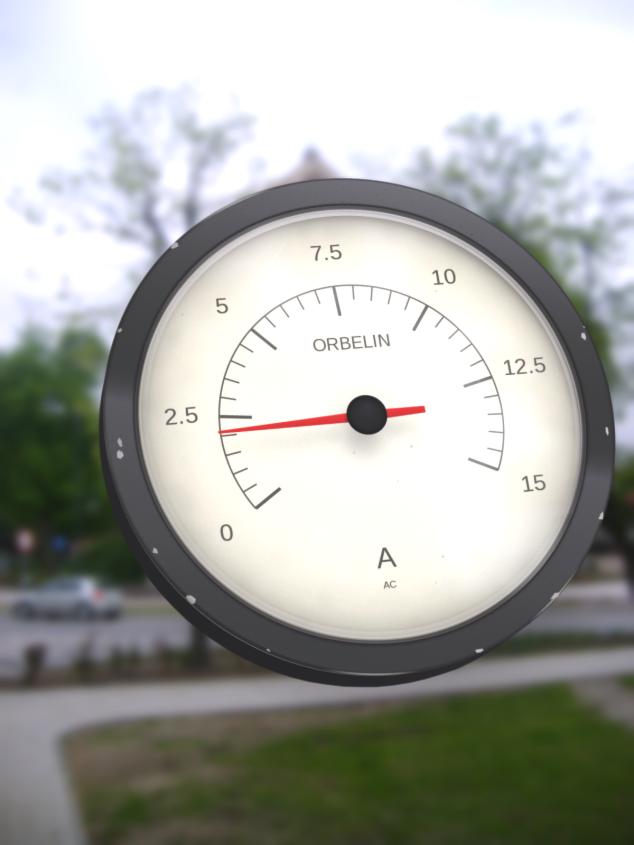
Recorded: 2 A
